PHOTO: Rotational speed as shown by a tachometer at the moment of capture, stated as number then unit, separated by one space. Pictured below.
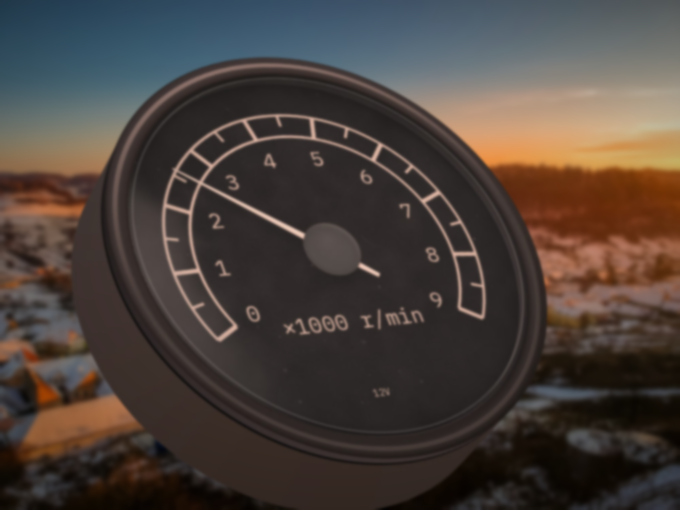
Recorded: 2500 rpm
